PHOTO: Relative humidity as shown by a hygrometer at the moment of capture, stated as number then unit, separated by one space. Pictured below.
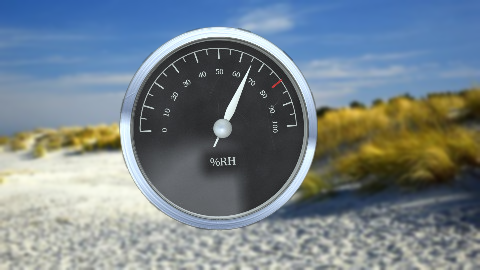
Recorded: 65 %
